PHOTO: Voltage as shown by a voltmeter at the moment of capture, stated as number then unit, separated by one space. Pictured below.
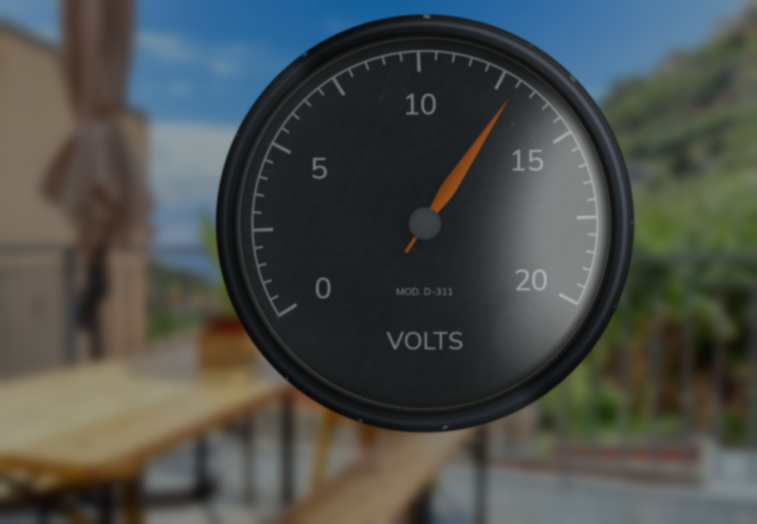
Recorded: 13 V
